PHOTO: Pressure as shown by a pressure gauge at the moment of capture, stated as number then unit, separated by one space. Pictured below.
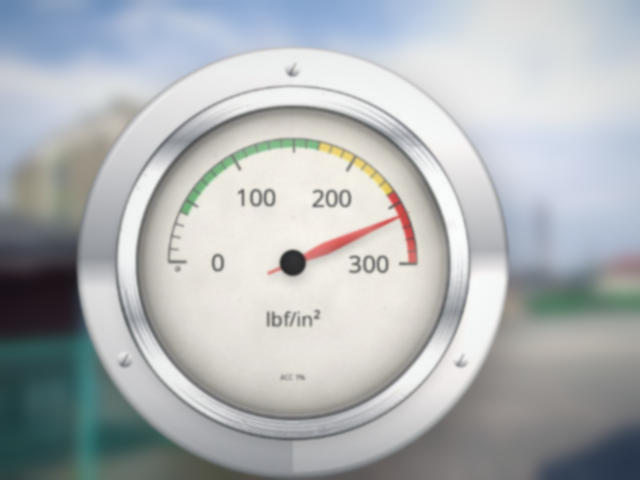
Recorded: 260 psi
